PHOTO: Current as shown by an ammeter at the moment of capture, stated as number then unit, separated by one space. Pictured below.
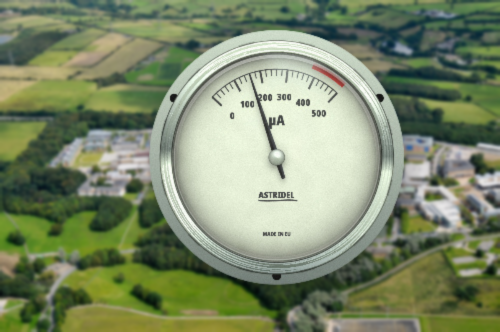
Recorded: 160 µA
